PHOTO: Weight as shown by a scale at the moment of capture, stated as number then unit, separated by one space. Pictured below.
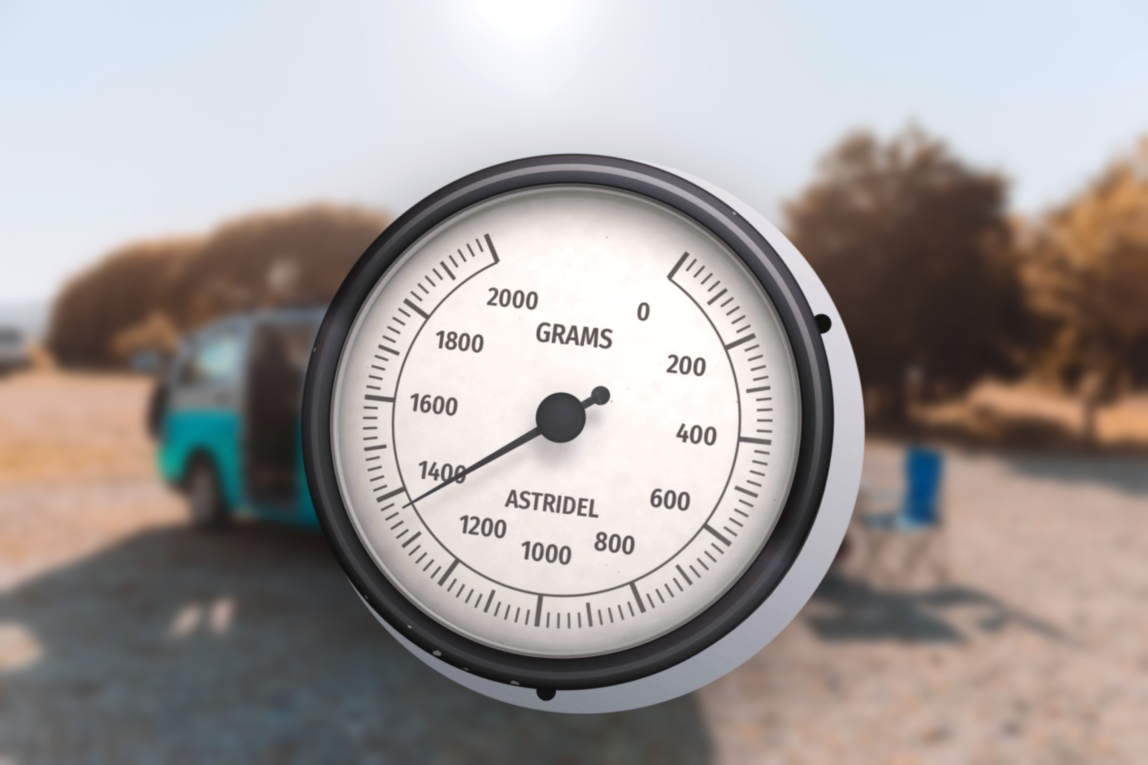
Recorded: 1360 g
